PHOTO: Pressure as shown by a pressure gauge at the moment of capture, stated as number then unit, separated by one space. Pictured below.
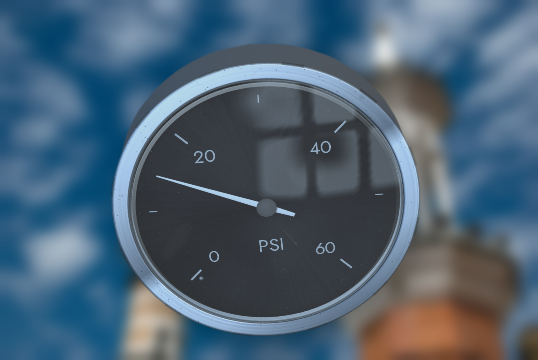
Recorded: 15 psi
